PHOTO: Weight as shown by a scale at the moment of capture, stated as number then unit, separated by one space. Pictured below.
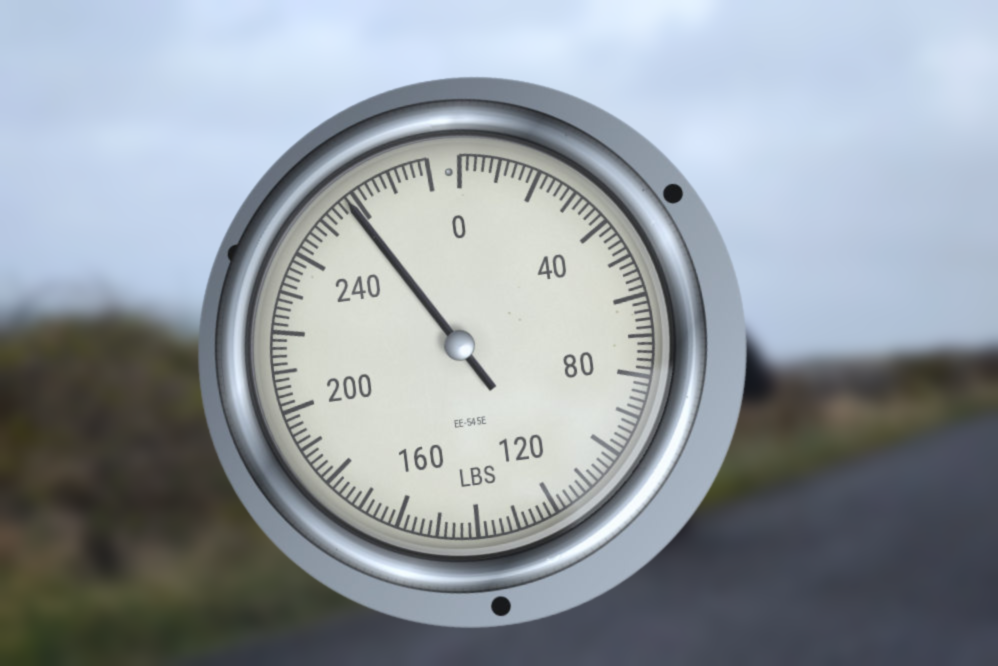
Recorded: 258 lb
